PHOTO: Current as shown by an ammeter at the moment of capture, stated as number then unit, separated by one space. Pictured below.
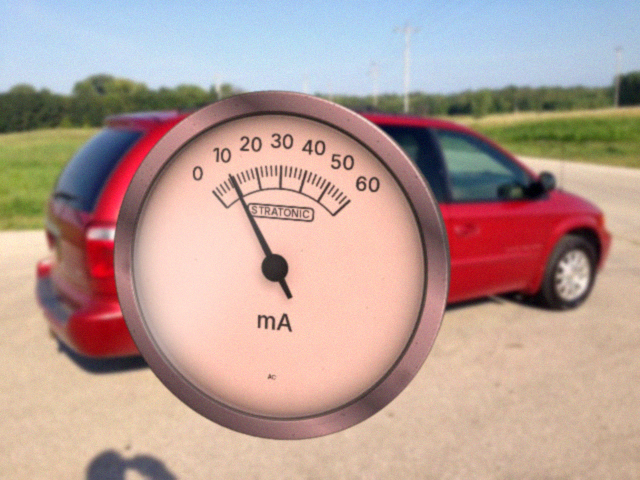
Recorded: 10 mA
